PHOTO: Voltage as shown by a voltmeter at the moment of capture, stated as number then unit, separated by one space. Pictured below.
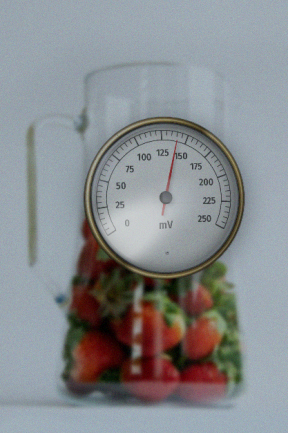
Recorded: 140 mV
